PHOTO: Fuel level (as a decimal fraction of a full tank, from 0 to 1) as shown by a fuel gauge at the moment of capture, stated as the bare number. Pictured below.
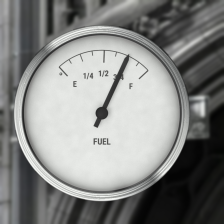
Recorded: 0.75
